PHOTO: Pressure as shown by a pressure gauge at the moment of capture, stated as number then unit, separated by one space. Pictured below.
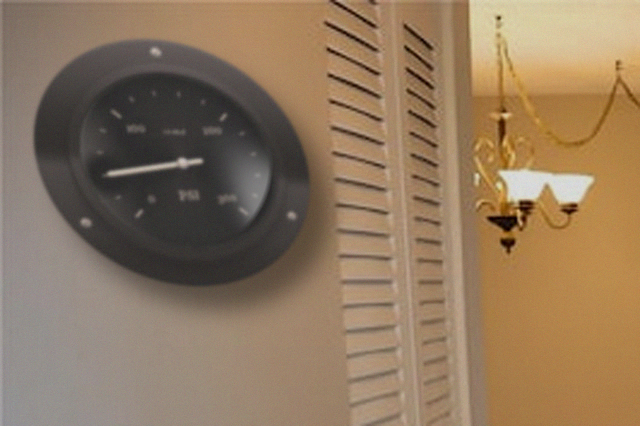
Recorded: 40 psi
